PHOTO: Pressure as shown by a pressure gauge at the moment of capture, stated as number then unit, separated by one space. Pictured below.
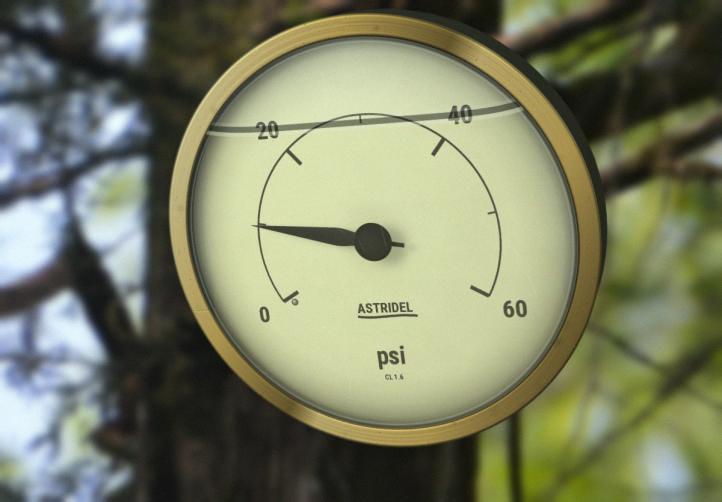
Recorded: 10 psi
